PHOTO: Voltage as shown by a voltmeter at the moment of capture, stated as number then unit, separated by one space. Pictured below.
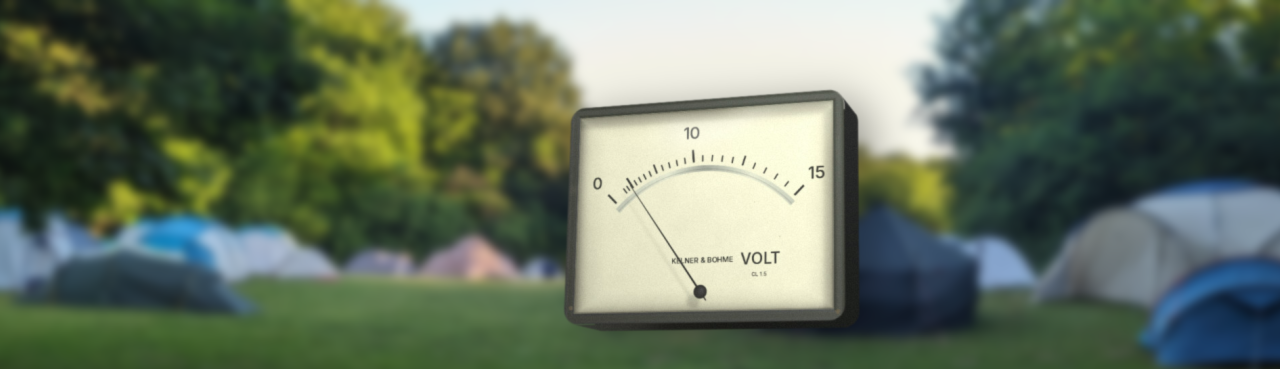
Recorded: 5 V
